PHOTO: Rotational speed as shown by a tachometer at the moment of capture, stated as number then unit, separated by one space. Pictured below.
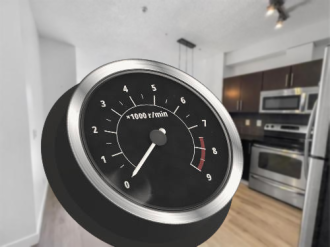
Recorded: 0 rpm
